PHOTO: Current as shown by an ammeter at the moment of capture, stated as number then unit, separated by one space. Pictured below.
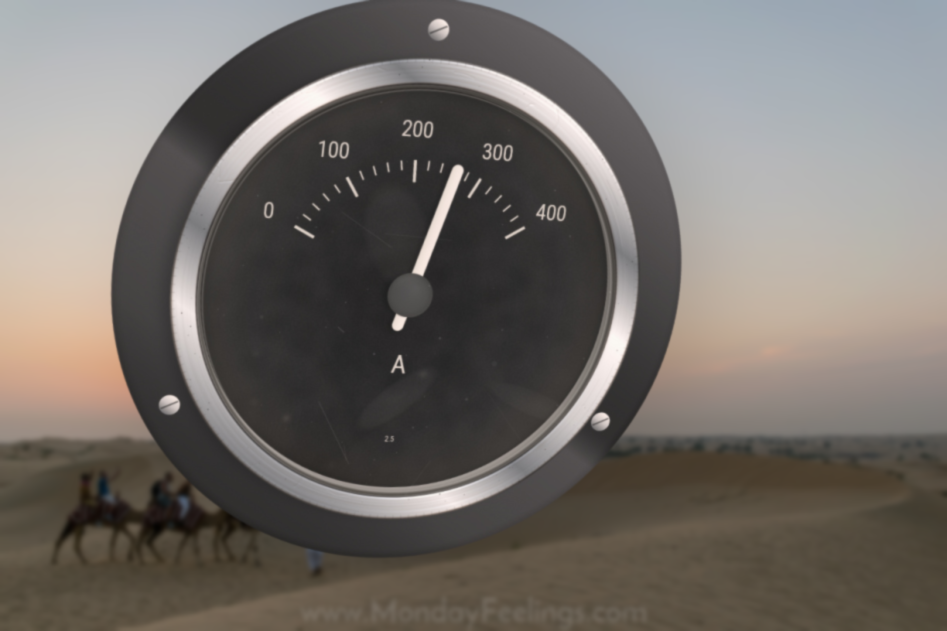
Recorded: 260 A
